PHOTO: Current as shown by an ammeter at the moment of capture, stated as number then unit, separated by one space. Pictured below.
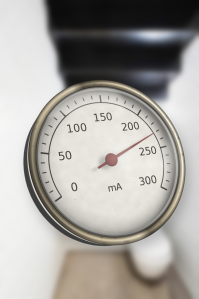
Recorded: 230 mA
